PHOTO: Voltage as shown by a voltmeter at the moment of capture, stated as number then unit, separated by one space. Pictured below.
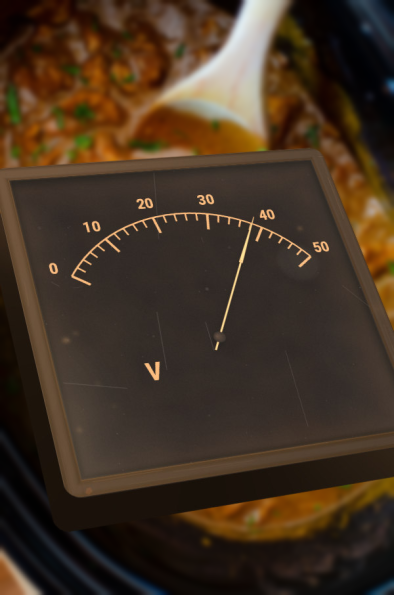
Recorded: 38 V
